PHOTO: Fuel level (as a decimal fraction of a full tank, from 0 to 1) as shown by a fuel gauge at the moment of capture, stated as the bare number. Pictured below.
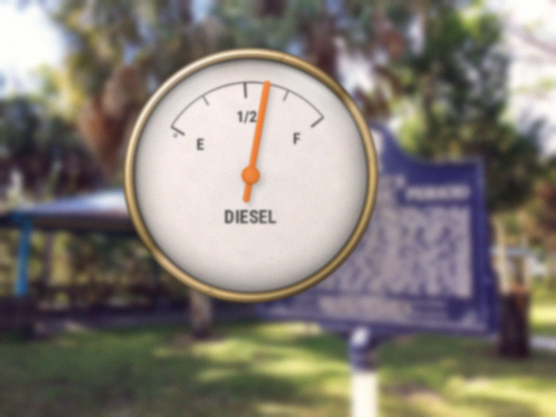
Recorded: 0.625
